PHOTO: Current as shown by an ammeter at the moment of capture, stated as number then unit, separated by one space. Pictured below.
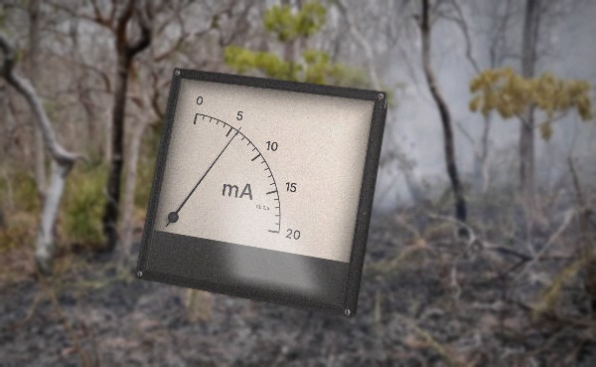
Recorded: 6 mA
